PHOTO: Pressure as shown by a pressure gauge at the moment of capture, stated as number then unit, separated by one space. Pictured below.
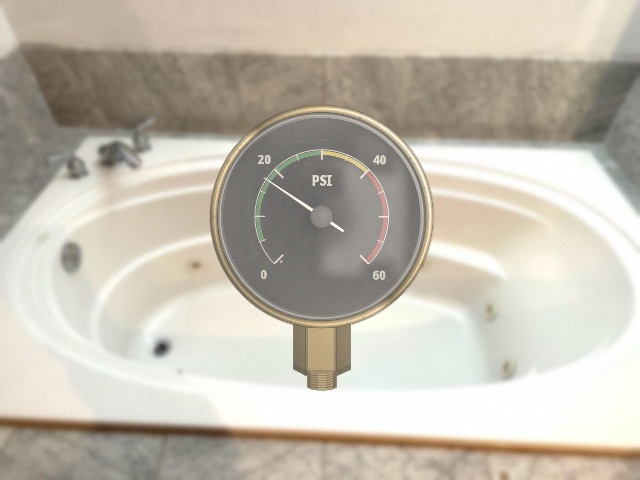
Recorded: 17.5 psi
